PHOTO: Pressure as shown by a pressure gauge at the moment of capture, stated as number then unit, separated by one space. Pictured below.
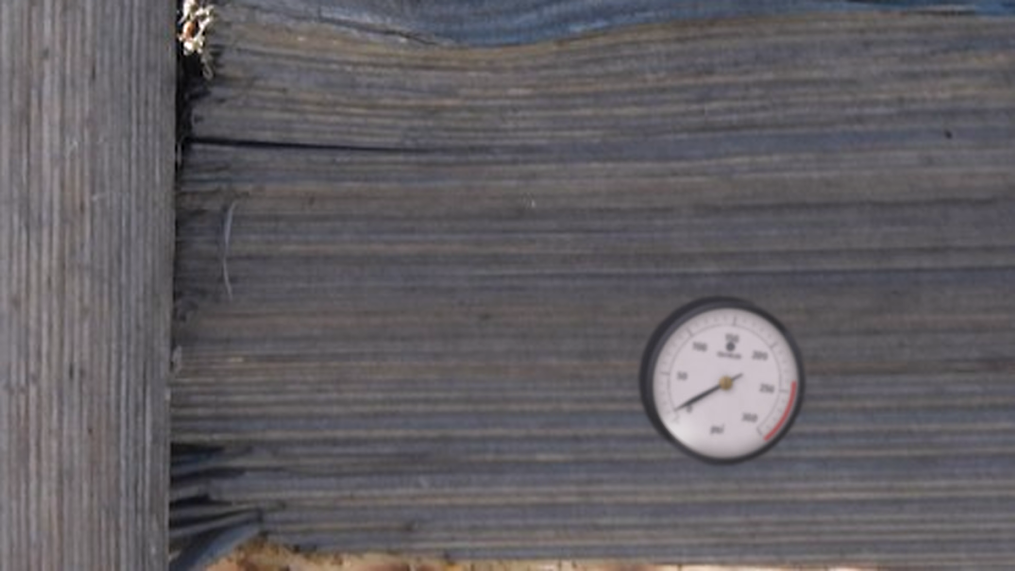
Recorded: 10 psi
